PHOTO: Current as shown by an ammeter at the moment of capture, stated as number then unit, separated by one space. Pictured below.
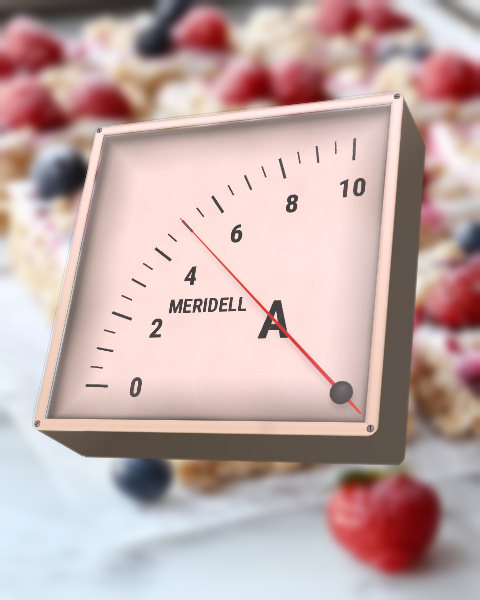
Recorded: 5 A
